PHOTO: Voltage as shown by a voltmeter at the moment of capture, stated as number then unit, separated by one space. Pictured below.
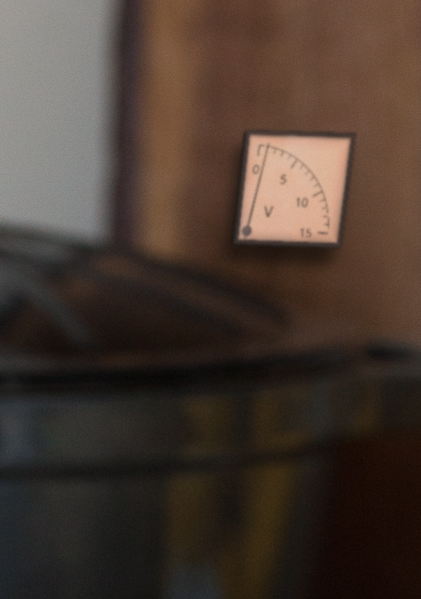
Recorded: 1 V
